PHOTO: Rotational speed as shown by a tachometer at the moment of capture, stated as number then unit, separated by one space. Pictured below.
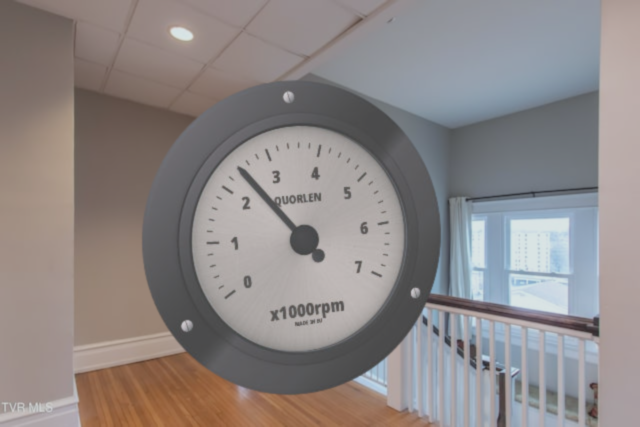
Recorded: 2400 rpm
